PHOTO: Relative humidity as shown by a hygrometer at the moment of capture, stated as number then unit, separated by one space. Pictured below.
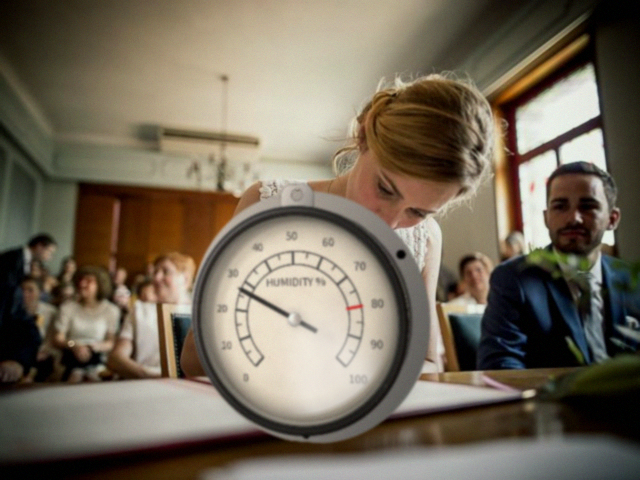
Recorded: 27.5 %
